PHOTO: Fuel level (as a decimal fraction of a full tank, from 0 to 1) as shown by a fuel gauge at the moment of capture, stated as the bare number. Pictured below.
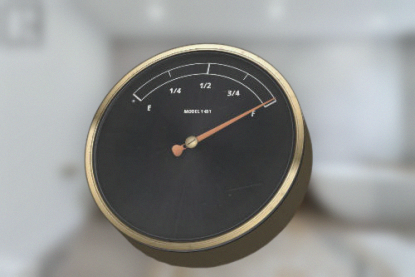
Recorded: 1
